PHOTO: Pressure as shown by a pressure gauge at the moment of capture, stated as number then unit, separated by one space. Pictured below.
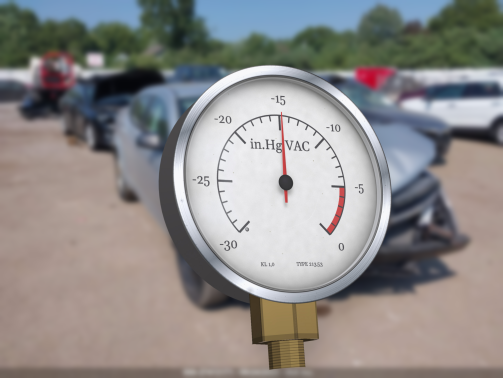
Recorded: -15 inHg
